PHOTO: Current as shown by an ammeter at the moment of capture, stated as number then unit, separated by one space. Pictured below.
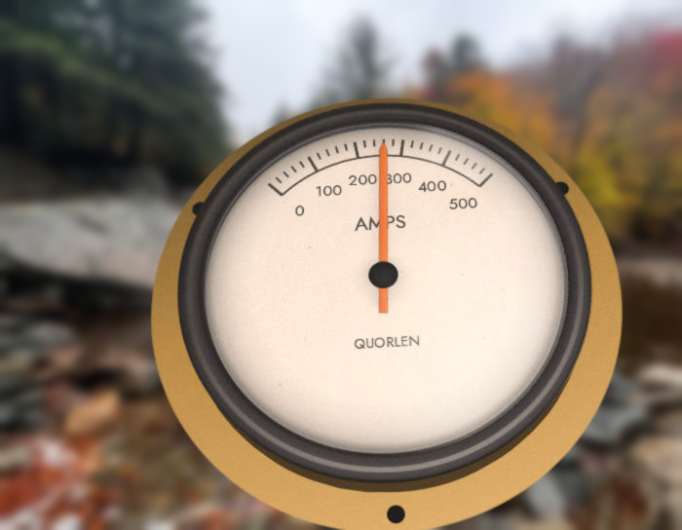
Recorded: 260 A
